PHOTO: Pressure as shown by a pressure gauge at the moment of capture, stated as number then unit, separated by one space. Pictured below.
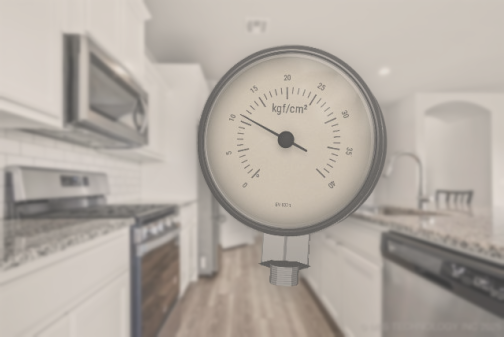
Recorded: 11 kg/cm²
